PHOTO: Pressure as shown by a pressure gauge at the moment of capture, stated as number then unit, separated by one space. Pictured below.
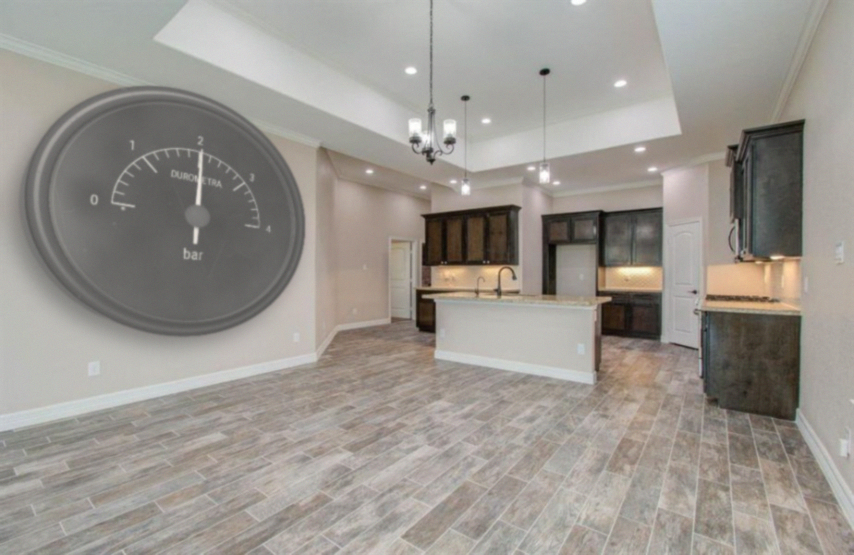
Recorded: 2 bar
